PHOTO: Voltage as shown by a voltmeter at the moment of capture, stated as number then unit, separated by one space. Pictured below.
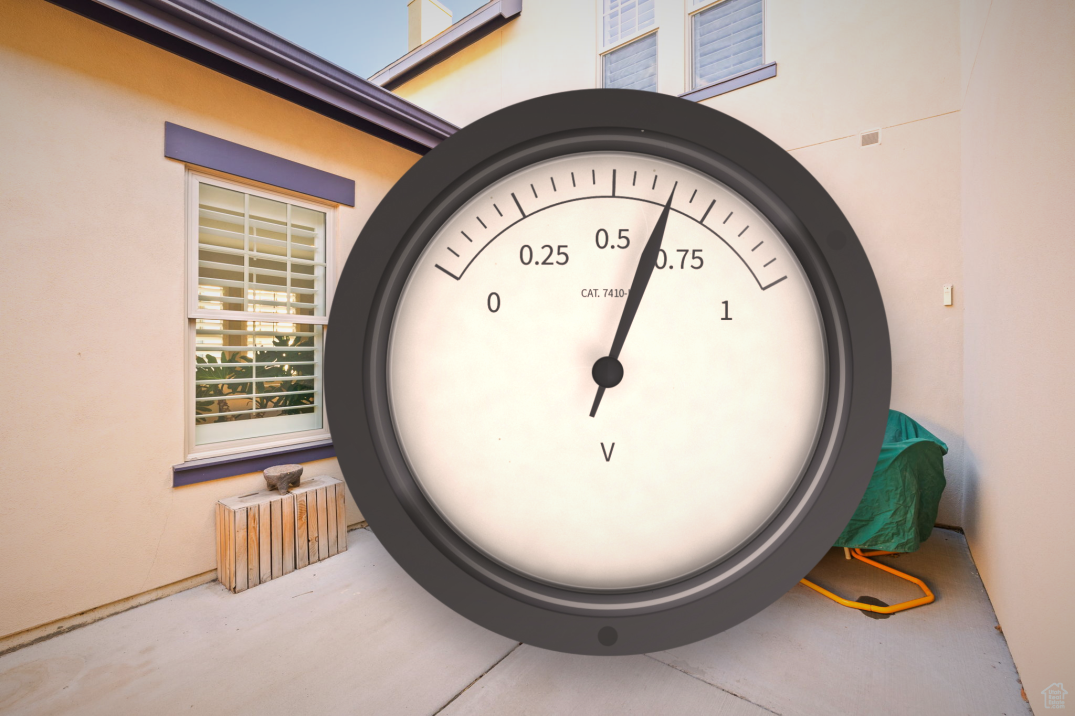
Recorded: 0.65 V
